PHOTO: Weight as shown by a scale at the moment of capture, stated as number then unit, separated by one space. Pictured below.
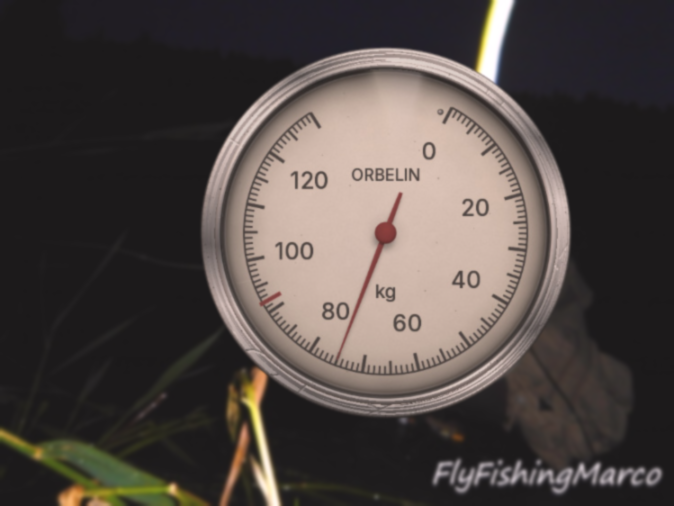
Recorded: 75 kg
